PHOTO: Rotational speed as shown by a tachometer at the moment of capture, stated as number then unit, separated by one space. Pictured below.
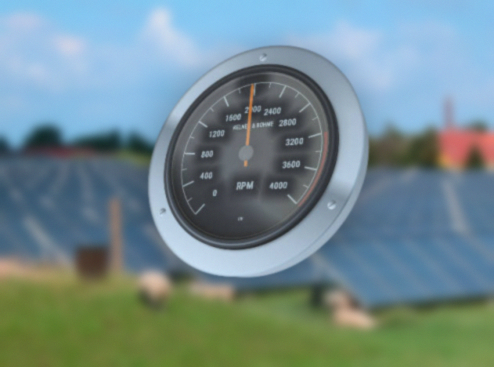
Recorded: 2000 rpm
